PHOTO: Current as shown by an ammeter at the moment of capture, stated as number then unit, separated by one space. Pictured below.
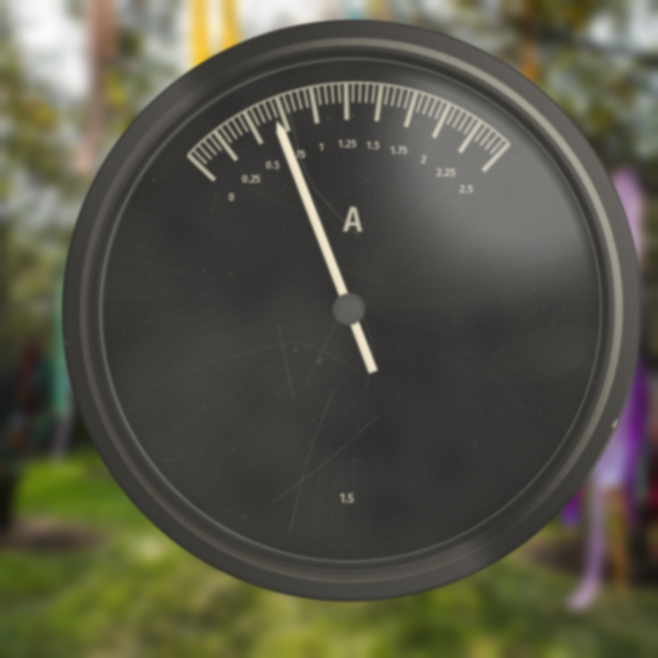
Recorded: 0.7 A
